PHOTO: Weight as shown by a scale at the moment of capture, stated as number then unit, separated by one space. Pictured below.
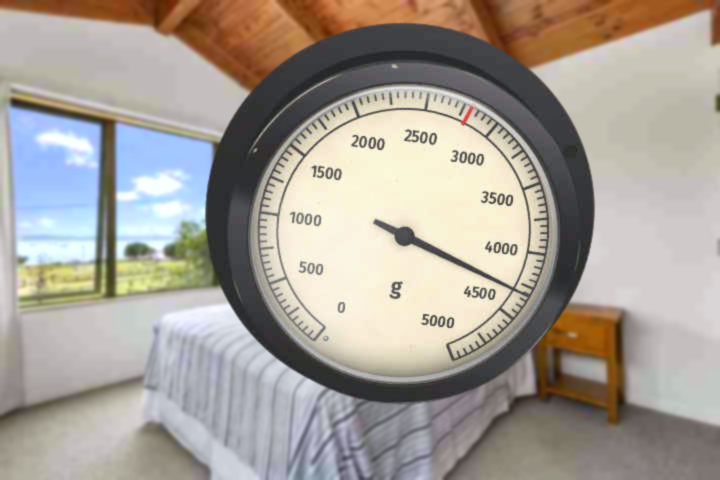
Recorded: 4300 g
